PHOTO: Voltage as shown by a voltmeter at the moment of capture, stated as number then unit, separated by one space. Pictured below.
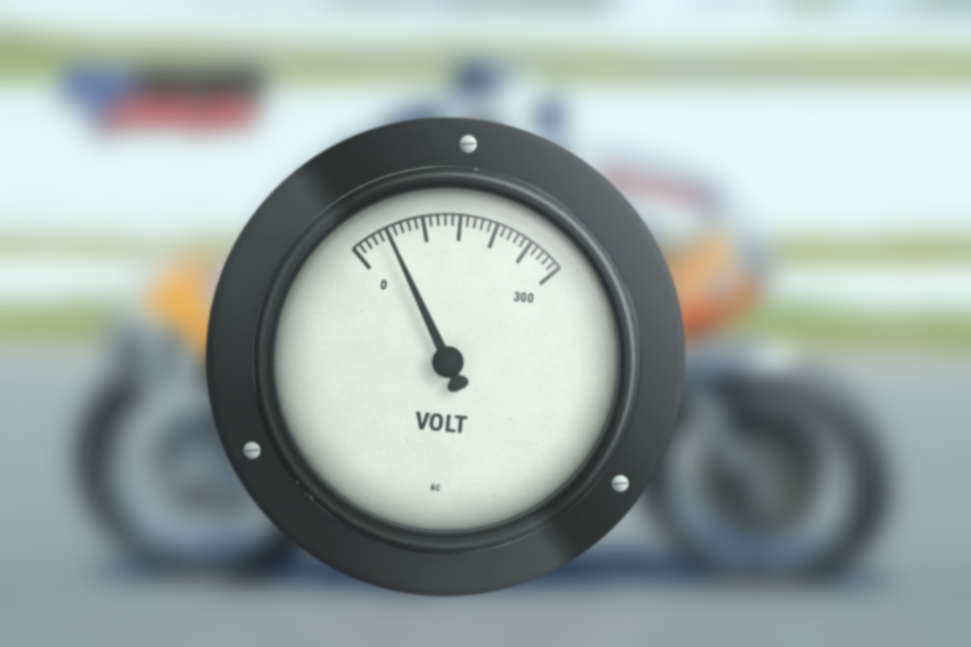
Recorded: 50 V
